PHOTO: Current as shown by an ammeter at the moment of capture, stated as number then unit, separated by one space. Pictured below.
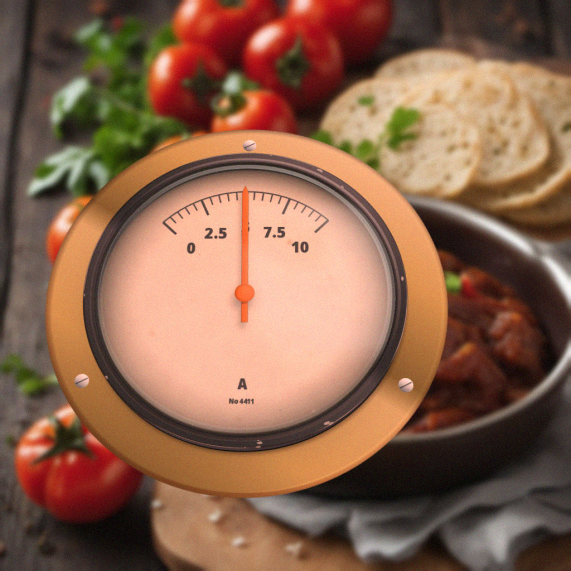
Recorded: 5 A
